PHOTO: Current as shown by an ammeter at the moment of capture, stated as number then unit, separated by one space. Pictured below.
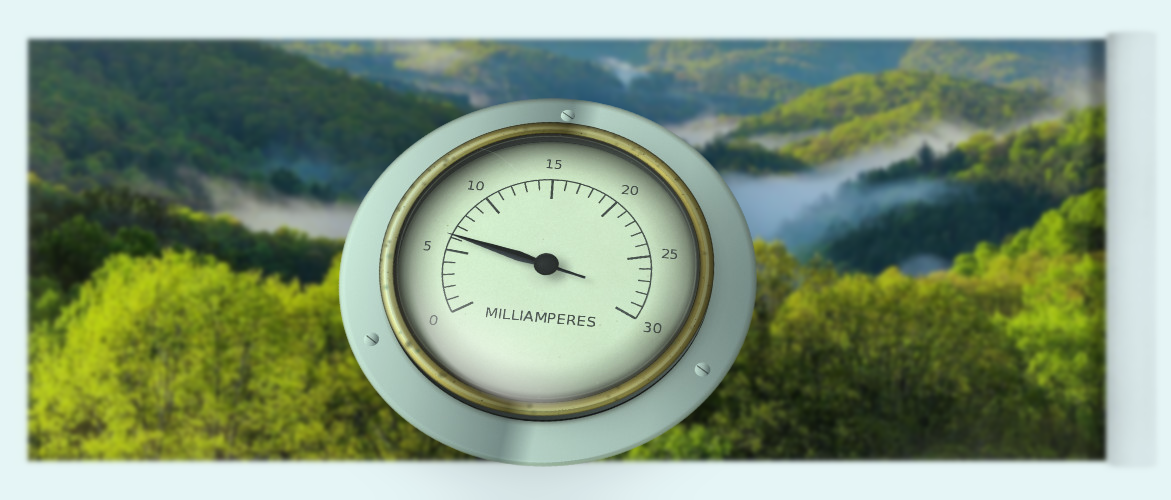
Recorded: 6 mA
